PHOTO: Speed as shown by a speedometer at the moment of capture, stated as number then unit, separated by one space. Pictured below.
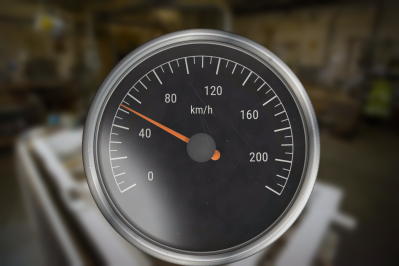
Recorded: 52.5 km/h
